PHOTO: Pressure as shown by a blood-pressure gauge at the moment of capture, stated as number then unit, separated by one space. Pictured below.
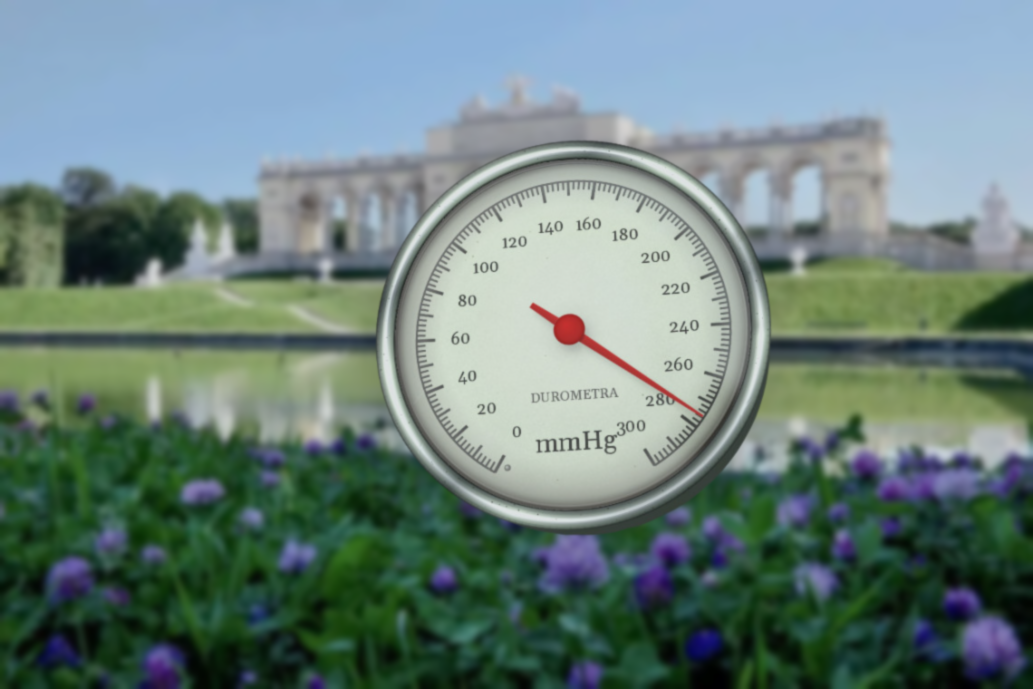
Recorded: 276 mmHg
